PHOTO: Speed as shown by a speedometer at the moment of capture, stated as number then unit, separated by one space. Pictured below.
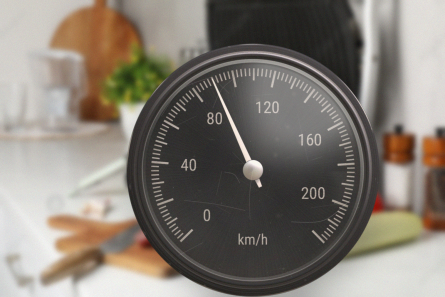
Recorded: 90 km/h
